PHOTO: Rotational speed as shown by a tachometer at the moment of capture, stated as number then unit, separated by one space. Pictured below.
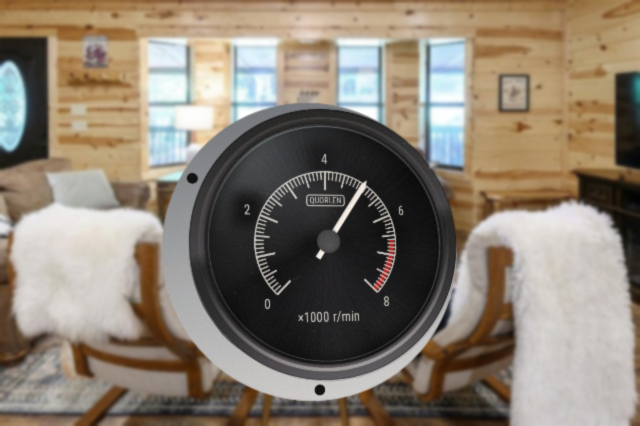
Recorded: 5000 rpm
